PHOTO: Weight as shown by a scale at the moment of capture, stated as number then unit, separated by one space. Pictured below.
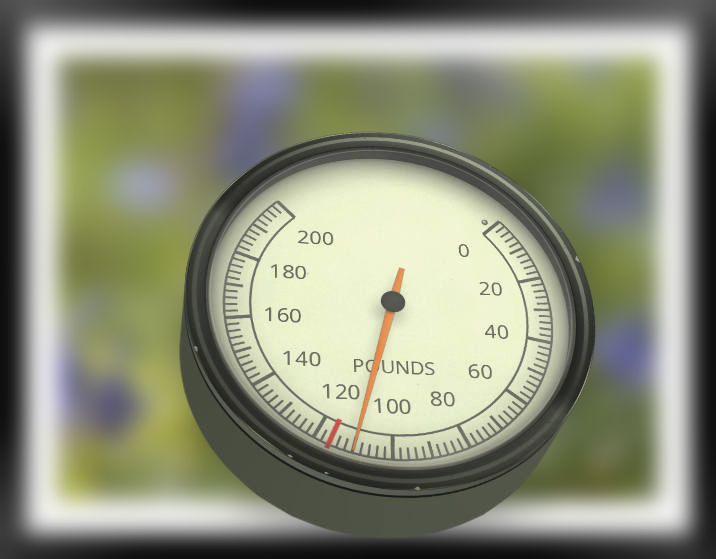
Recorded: 110 lb
